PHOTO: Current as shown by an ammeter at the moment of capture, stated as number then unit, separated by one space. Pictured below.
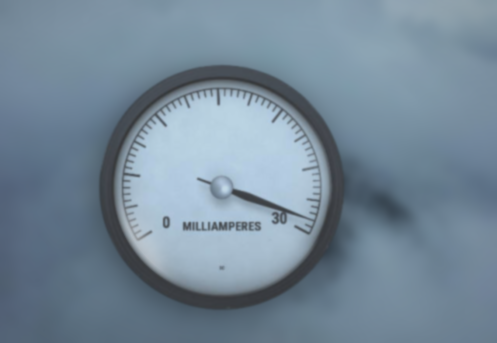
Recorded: 29 mA
